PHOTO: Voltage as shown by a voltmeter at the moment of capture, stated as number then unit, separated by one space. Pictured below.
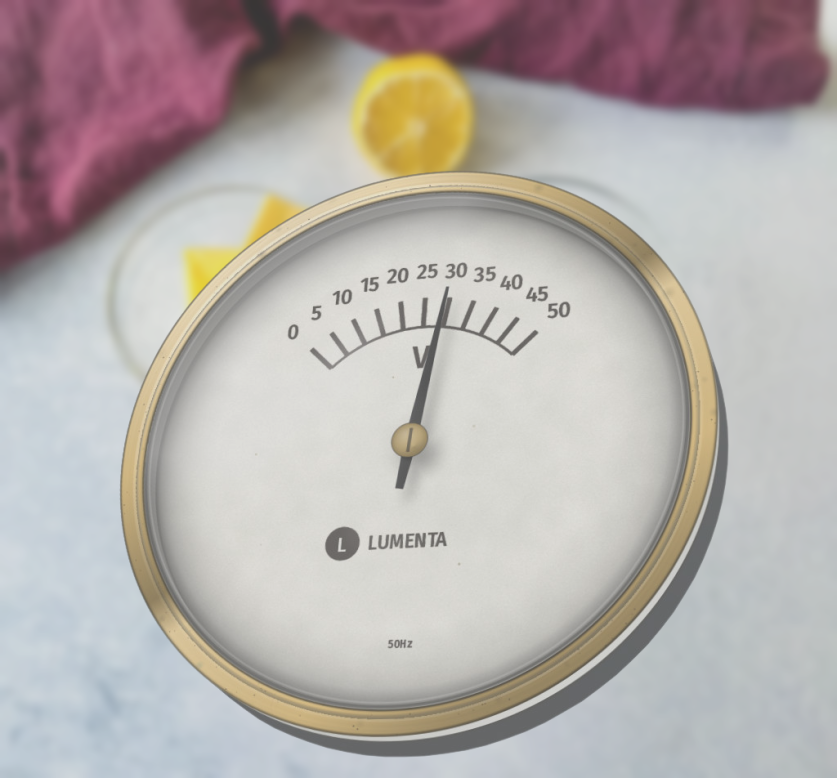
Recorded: 30 V
